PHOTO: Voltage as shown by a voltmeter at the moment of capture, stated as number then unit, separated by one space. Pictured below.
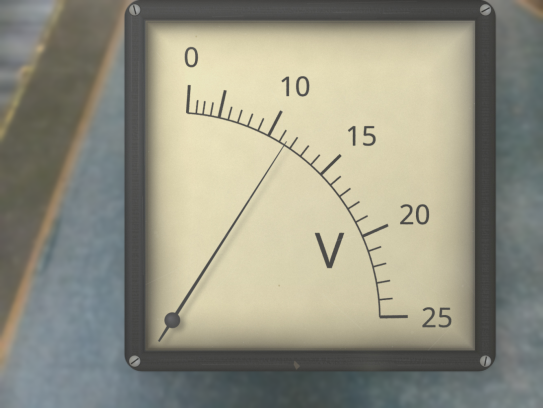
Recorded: 11.5 V
